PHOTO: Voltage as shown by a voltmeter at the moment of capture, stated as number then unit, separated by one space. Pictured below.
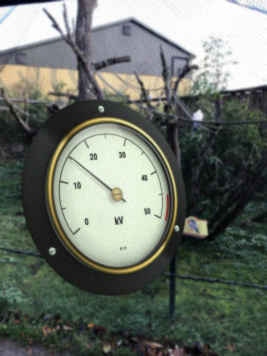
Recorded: 15 kV
